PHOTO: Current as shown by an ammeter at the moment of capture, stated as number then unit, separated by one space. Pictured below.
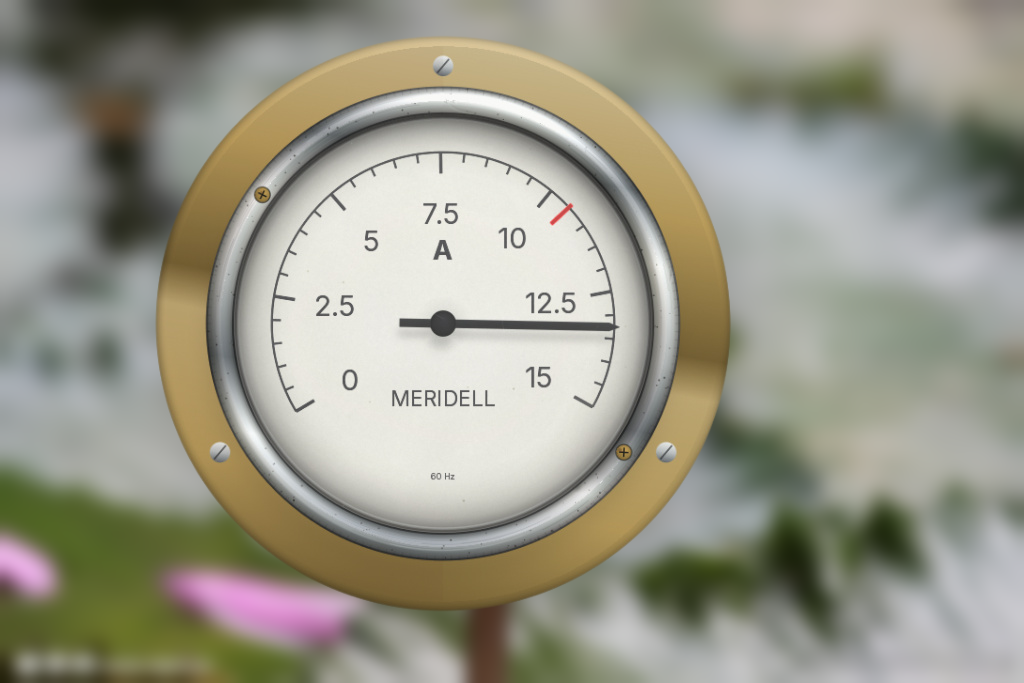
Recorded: 13.25 A
